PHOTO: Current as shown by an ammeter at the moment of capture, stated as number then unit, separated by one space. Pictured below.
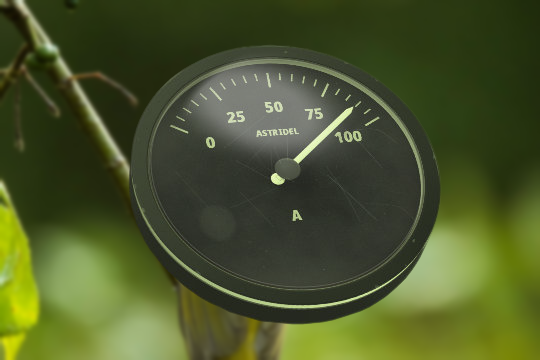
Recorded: 90 A
